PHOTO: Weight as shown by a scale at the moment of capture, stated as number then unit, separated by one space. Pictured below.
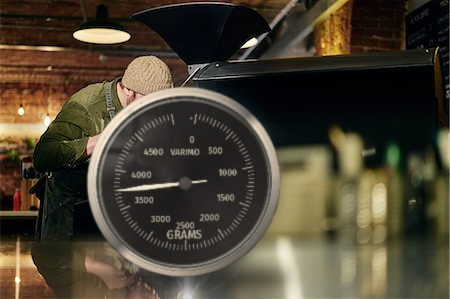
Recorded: 3750 g
